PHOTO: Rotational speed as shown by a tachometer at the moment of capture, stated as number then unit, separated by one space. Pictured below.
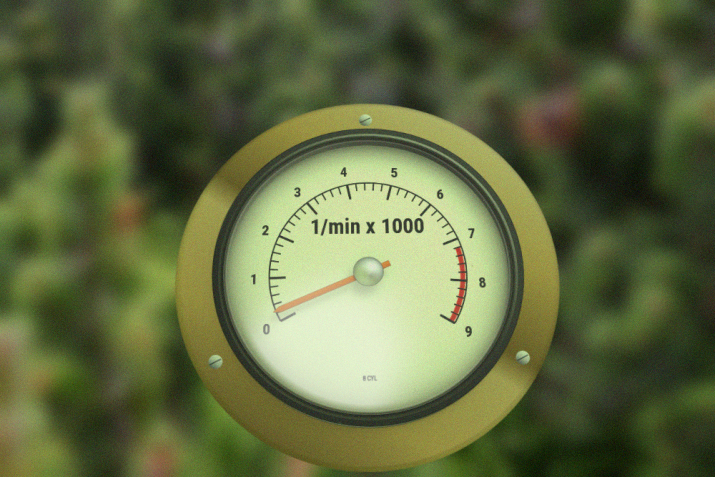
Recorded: 200 rpm
